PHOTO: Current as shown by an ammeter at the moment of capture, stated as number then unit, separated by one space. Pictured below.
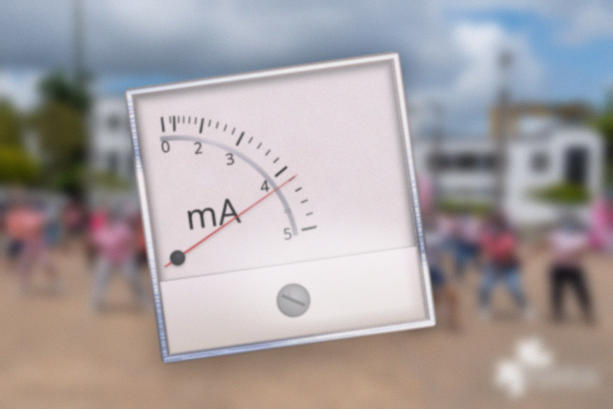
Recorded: 4.2 mA
